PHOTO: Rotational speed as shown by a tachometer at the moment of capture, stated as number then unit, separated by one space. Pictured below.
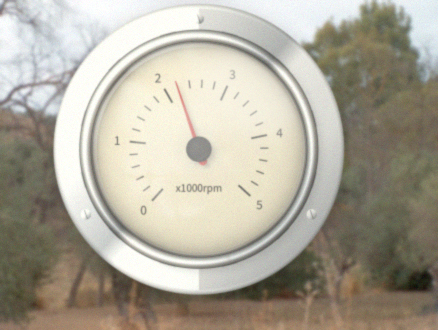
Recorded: 2200 rpm
